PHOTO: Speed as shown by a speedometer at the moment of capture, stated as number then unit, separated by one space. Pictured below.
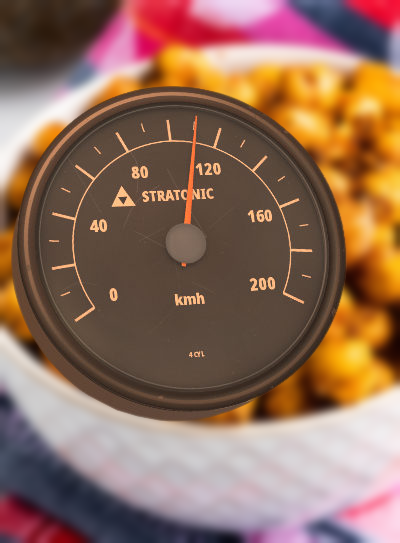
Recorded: 110 km/h
